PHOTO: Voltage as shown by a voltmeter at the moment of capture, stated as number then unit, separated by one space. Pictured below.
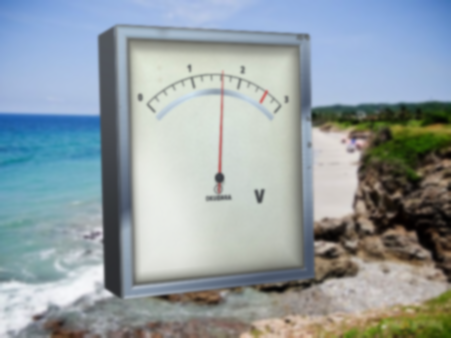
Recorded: 1.6 V
